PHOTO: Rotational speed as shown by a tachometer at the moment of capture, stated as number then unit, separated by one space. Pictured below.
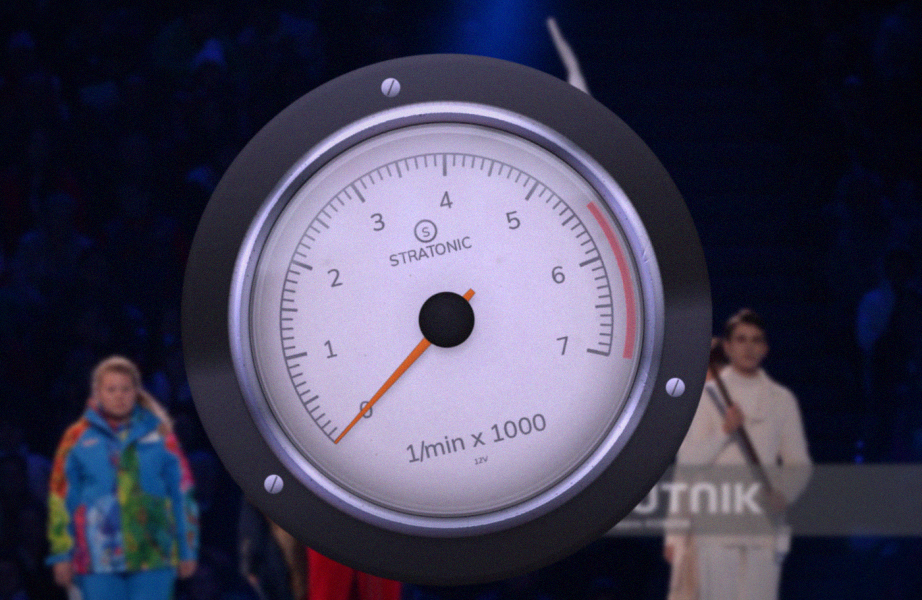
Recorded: 0 rpm
